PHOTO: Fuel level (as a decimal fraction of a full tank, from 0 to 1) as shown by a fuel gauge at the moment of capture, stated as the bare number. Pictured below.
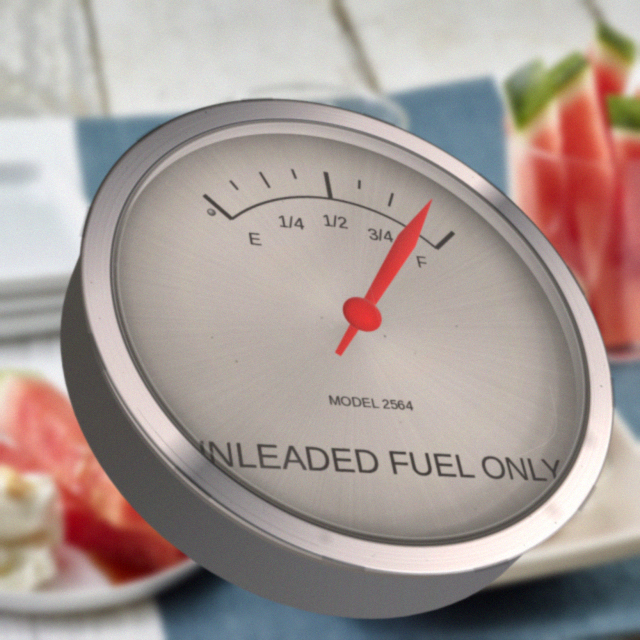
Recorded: 0.875
